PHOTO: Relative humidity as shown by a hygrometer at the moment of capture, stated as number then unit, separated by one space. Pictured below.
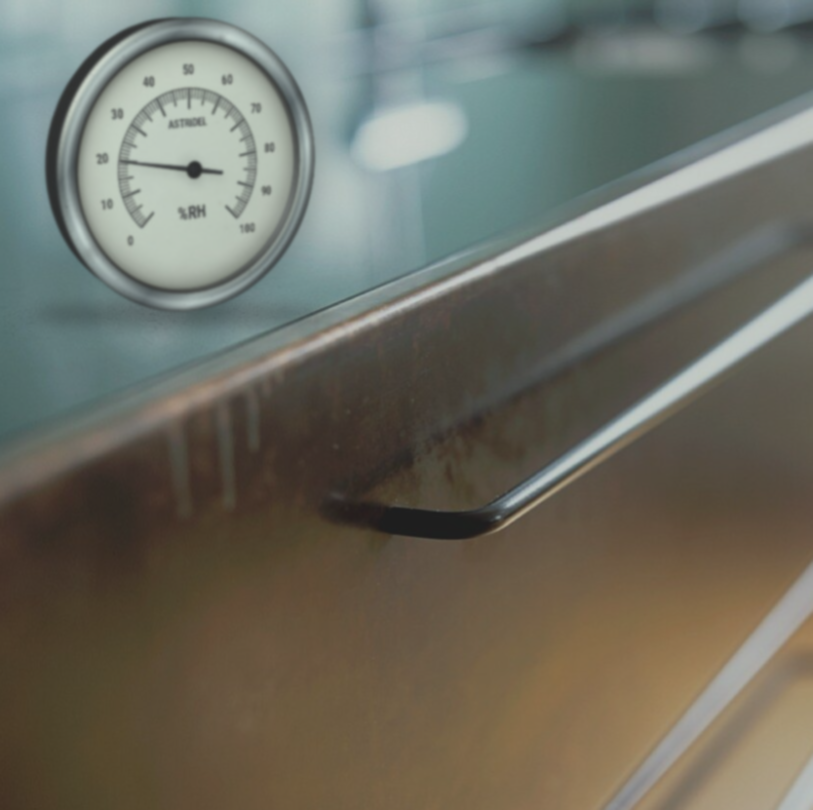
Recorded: 20 %
